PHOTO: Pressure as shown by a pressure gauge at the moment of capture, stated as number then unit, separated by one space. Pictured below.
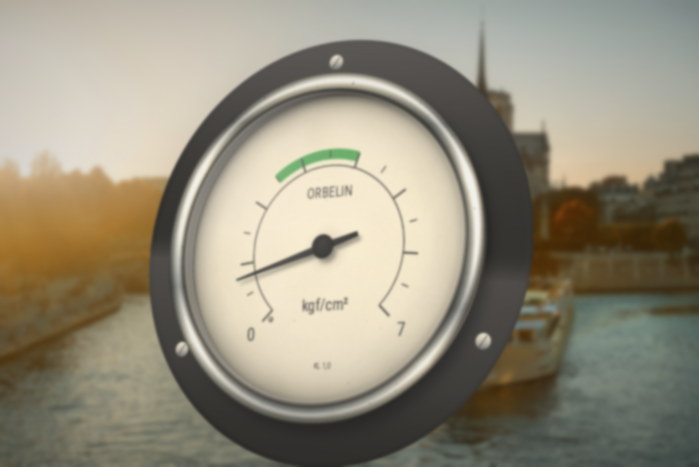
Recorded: 0.75 kg/cm²
